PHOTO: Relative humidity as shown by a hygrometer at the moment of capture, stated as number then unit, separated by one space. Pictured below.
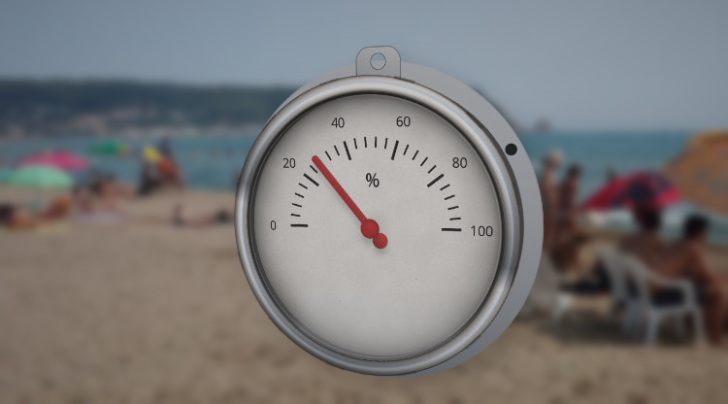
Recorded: 28 %
